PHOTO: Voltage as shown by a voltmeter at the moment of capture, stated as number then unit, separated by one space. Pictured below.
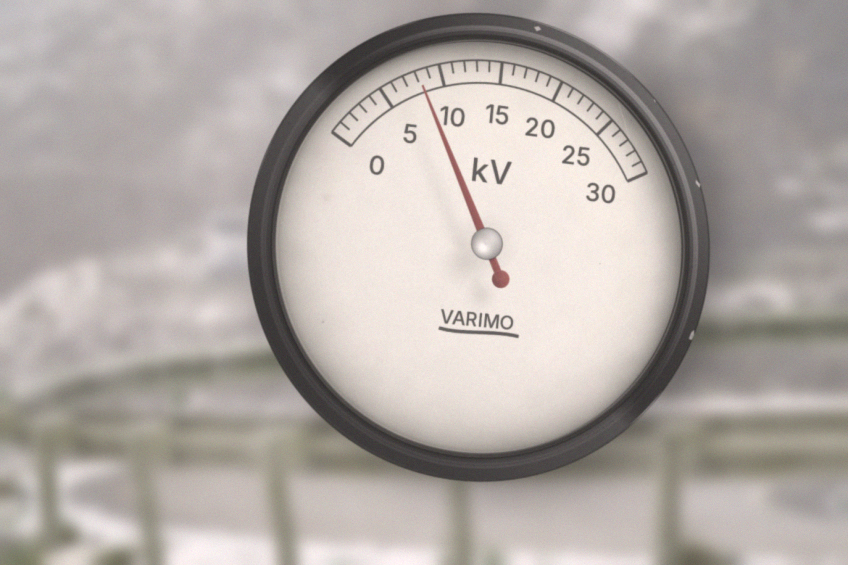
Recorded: 8 kV
